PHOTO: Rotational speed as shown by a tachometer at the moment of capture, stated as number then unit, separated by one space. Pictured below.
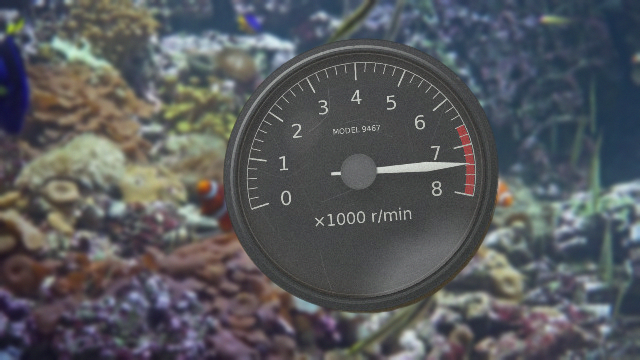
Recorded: 7400 rpm
